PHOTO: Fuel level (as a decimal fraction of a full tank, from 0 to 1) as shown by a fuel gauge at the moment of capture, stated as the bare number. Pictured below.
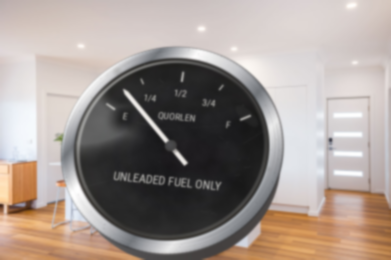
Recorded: 0.125
